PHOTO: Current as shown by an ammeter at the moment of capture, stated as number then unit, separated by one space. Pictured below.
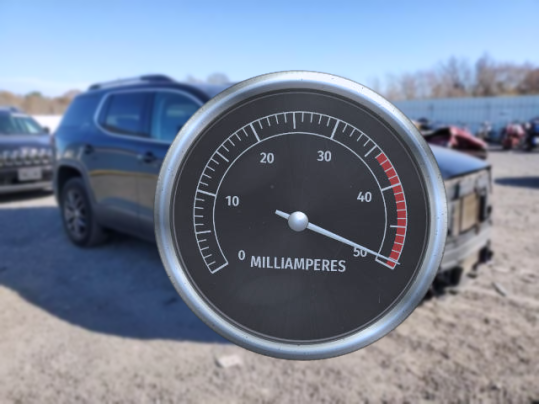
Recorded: 49 mA
